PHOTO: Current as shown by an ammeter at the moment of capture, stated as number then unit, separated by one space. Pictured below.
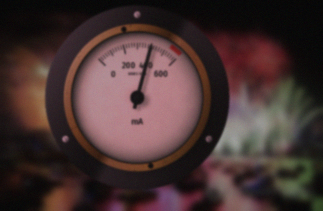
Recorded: 400 mA
